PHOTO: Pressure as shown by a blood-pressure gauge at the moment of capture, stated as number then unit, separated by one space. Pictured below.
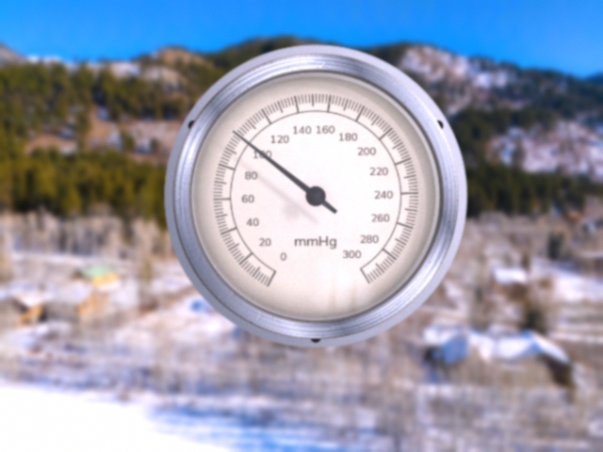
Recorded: 100 mmHg
